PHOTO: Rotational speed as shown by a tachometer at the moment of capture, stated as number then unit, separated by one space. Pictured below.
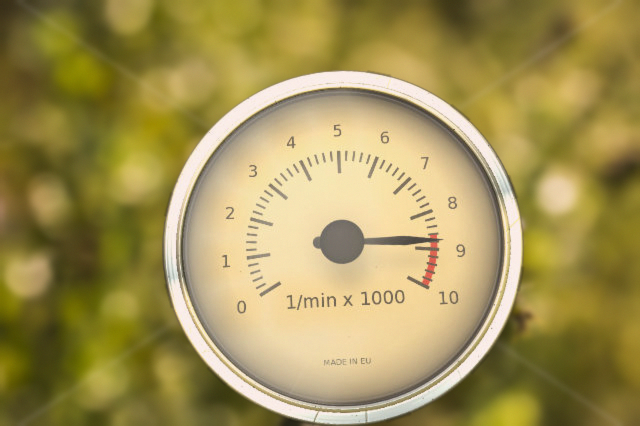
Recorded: 8800 rpm
